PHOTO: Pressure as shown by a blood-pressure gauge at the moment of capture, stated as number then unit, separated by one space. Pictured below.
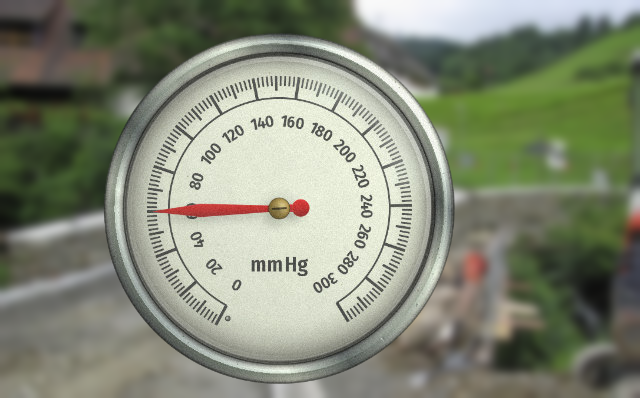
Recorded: 60 mmHg
